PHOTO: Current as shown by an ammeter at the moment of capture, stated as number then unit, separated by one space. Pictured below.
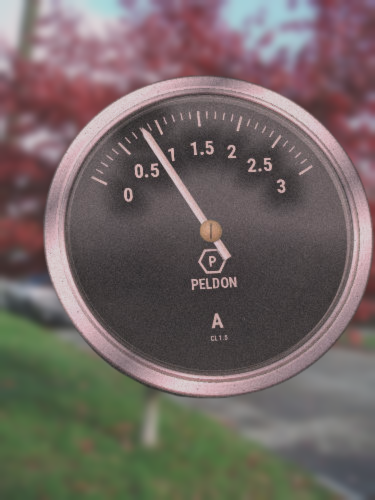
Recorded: 0.8 A
